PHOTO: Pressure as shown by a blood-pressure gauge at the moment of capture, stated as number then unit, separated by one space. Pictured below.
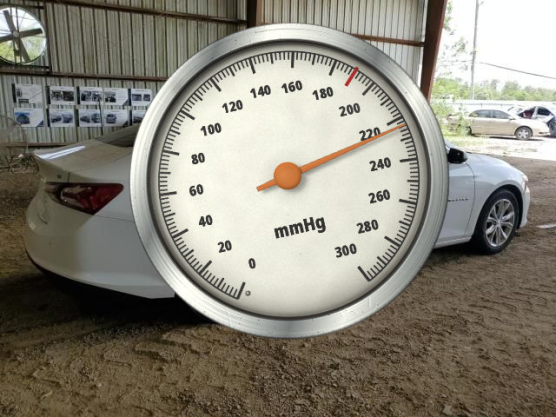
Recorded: 224 mmHg
